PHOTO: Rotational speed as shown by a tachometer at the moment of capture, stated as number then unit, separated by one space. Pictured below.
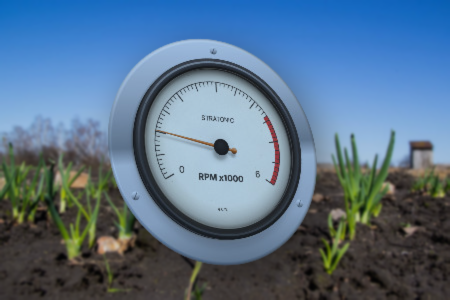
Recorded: 1000 rpm
